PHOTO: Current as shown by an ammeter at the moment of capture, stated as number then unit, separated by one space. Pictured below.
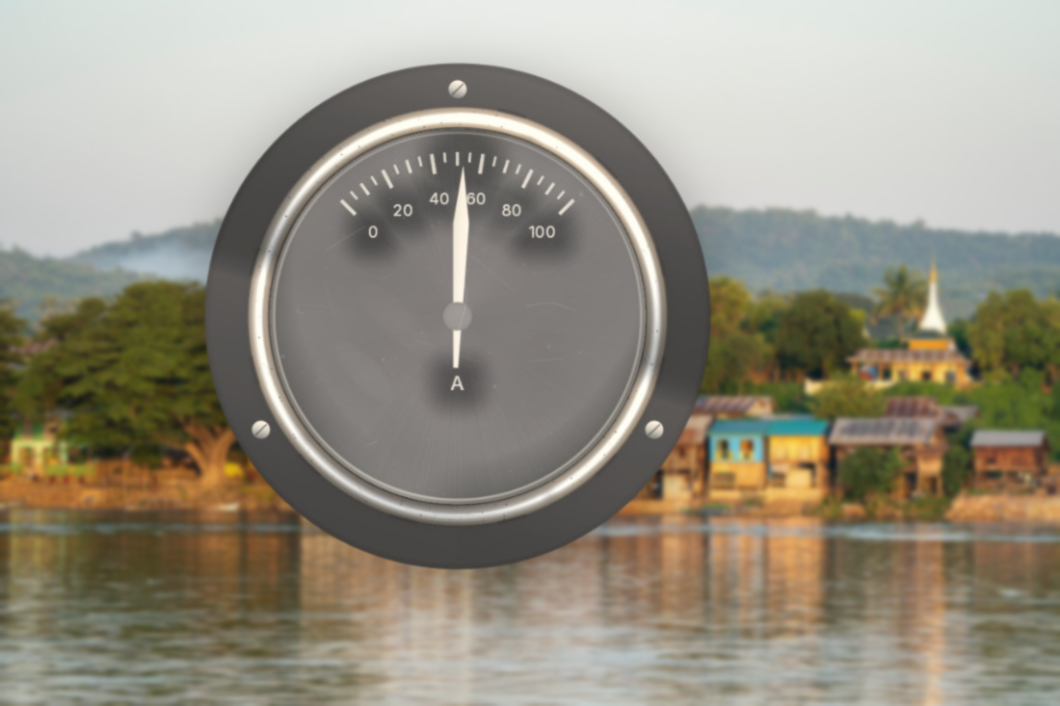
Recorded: 52.5 A
